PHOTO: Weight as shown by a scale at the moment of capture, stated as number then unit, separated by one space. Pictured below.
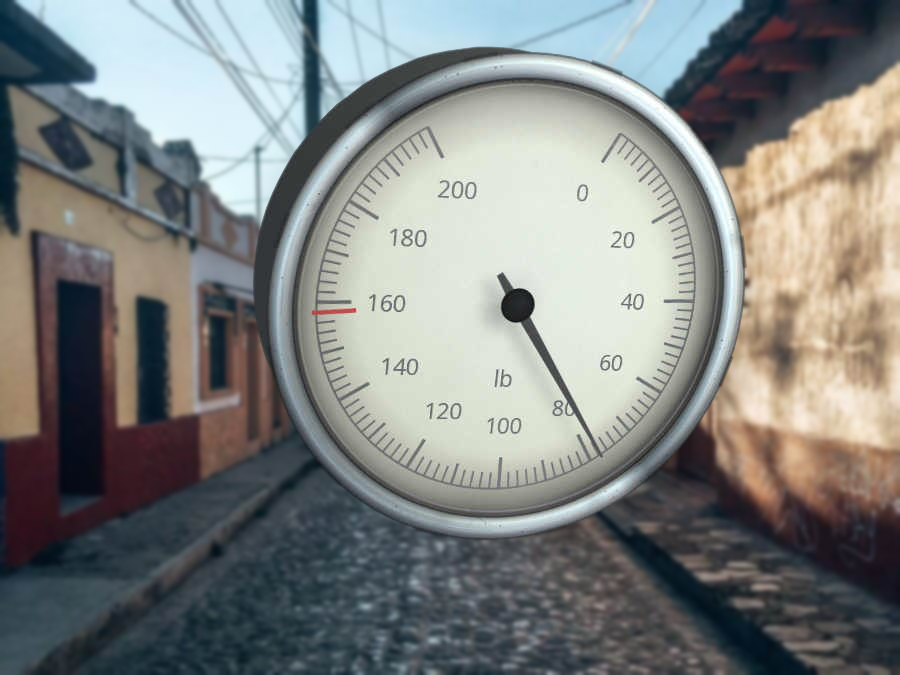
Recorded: 78 lb
